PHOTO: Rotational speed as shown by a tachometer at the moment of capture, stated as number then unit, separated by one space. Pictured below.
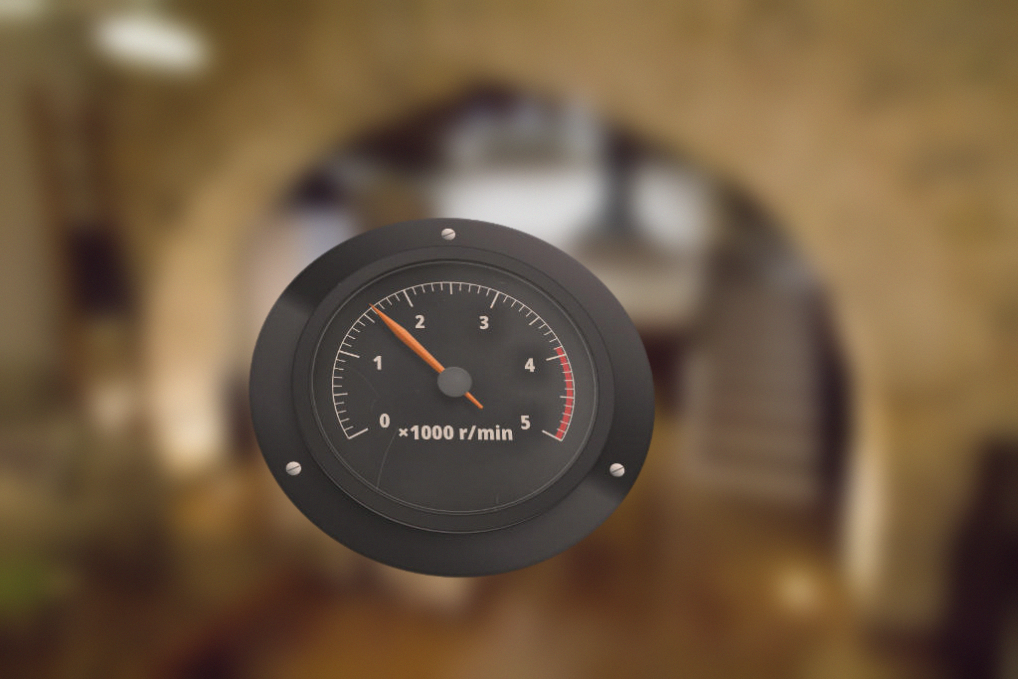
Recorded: 1600 rpm
